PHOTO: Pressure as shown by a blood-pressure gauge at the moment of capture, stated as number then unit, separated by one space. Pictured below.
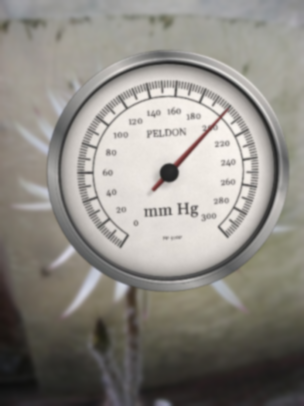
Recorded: 200 mmHg
